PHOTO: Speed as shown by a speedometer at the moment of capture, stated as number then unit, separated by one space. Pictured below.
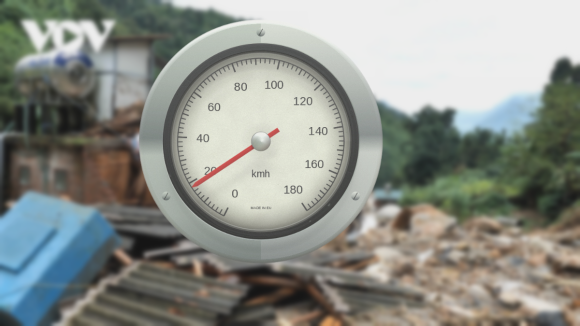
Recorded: 18 km/h
